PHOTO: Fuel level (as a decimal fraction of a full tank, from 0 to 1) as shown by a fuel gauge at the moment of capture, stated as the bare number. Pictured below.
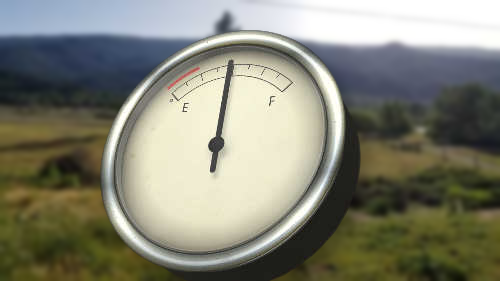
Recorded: 0.5
